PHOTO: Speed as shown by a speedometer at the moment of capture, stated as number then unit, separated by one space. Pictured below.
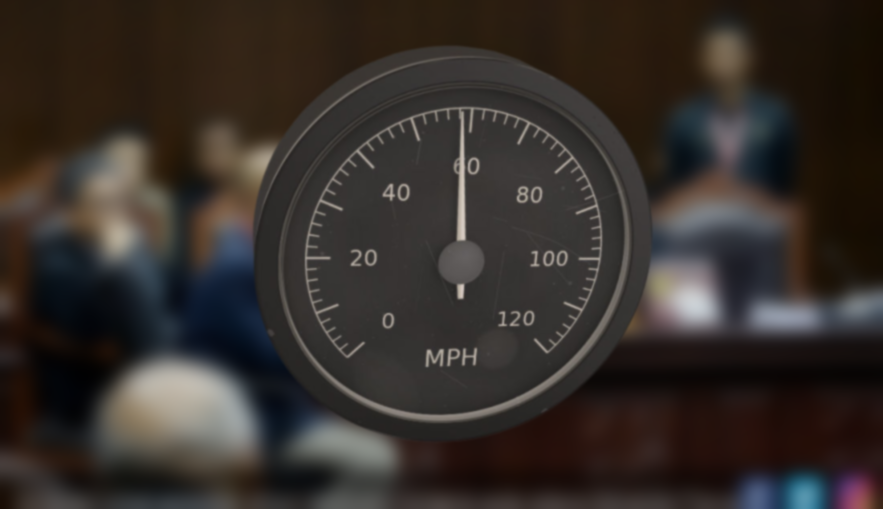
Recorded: 58 mph
